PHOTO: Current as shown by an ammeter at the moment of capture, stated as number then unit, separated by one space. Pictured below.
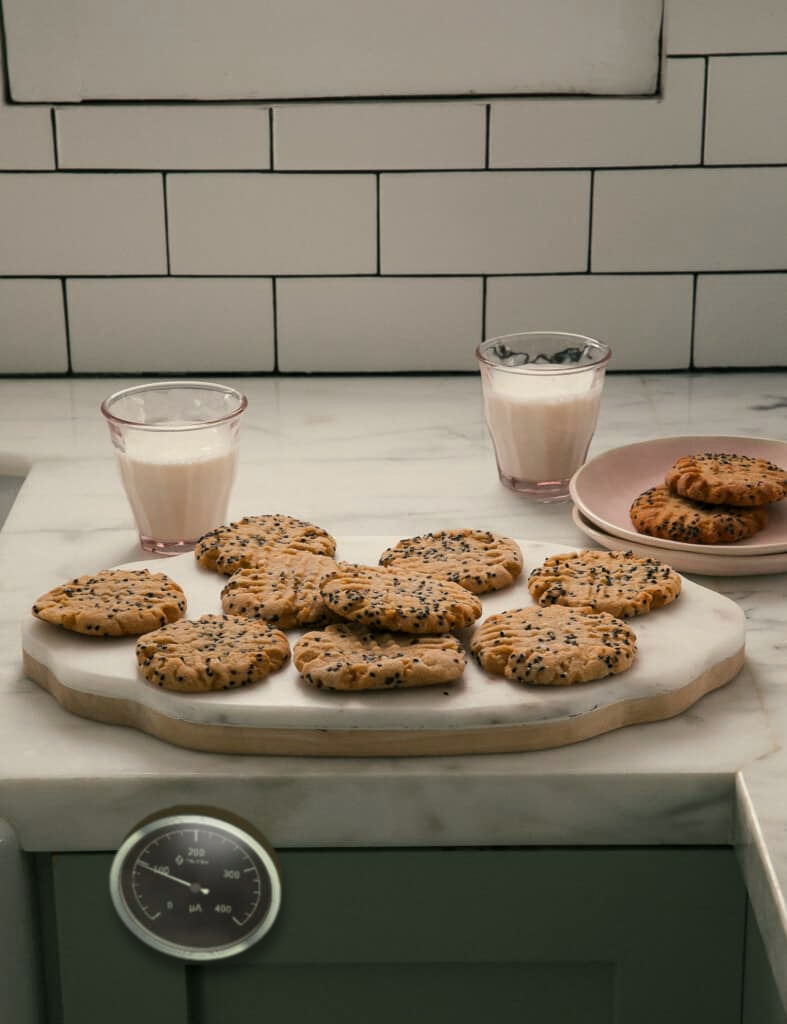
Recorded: 100 µA
